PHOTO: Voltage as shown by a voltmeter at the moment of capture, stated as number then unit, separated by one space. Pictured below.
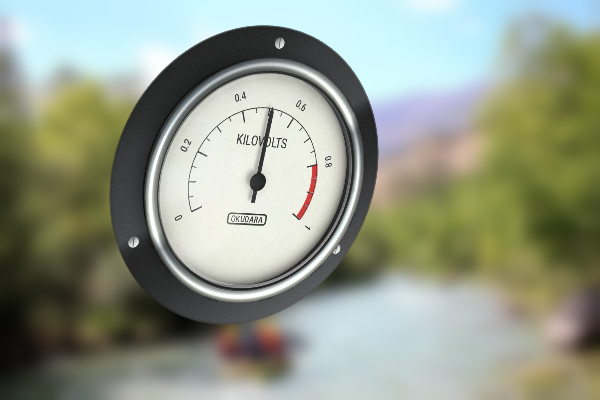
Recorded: 0.5 kV
